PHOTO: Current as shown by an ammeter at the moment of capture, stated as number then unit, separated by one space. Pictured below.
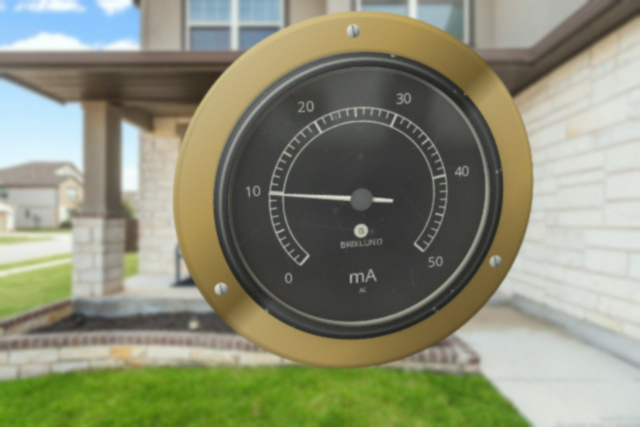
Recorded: 10 mA
